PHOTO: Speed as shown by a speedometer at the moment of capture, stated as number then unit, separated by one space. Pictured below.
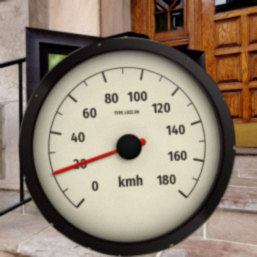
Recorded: 20 km/h
